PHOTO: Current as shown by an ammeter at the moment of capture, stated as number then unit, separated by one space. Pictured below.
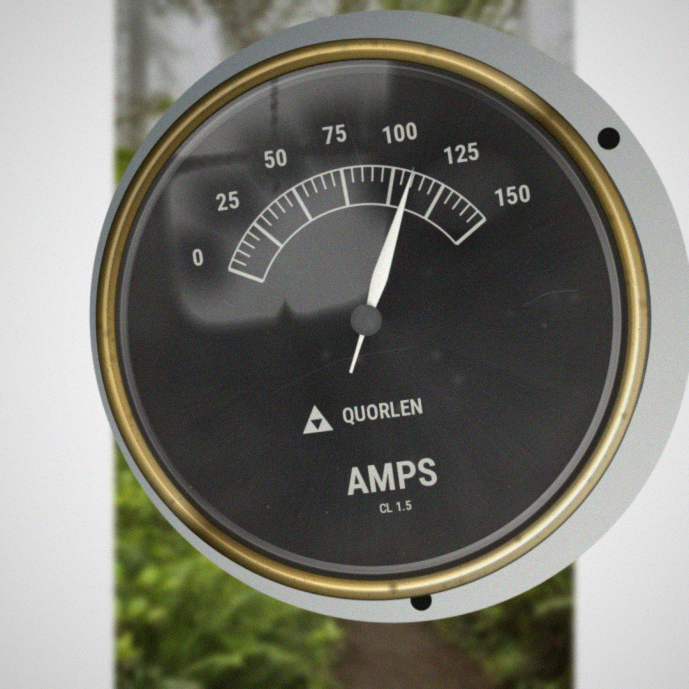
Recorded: 110 A
